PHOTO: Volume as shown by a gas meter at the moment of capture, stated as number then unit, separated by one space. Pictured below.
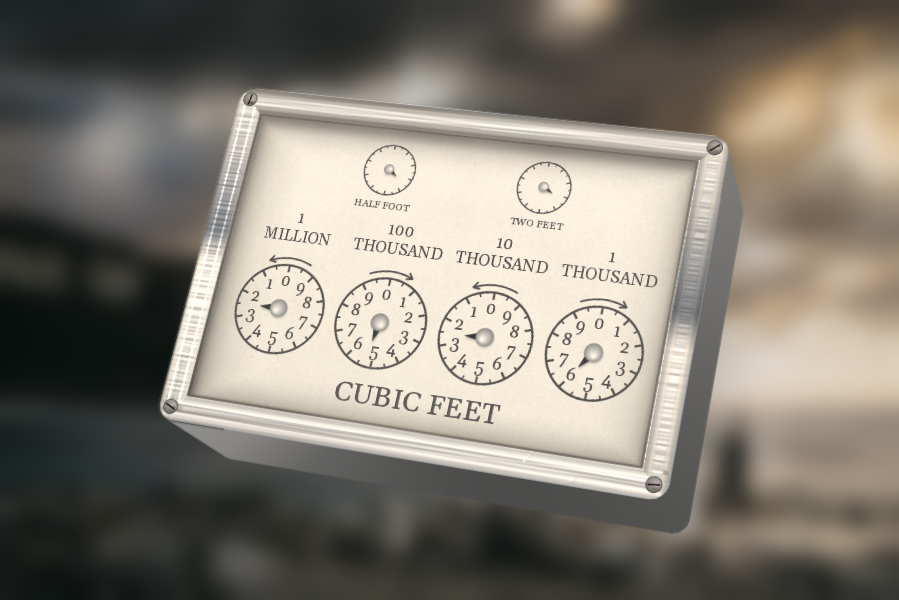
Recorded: 252600 ft³
